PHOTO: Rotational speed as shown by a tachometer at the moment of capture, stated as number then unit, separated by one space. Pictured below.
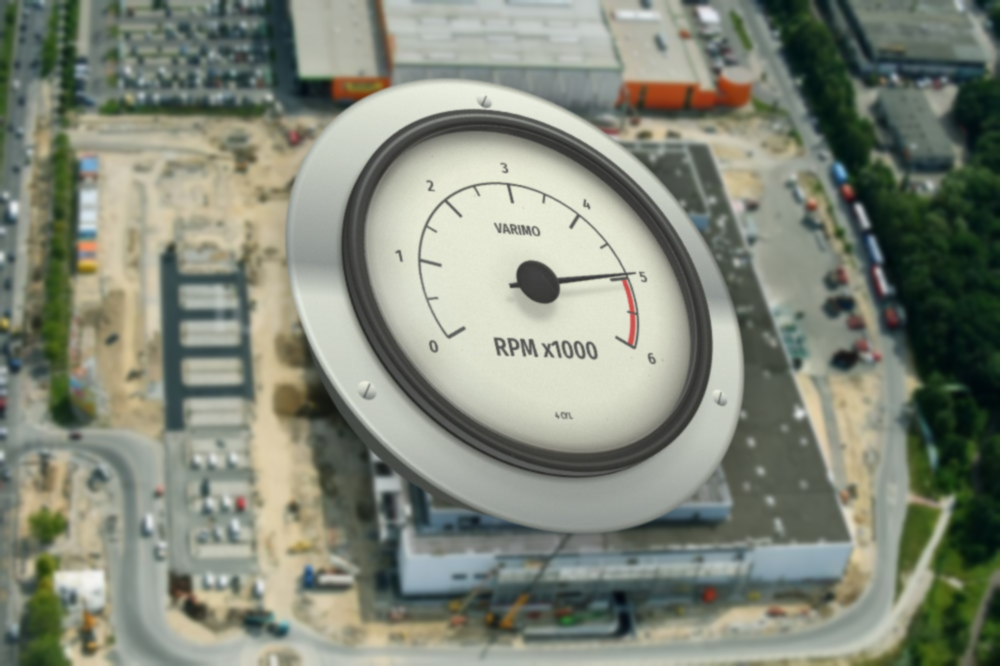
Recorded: 5000 rpm
